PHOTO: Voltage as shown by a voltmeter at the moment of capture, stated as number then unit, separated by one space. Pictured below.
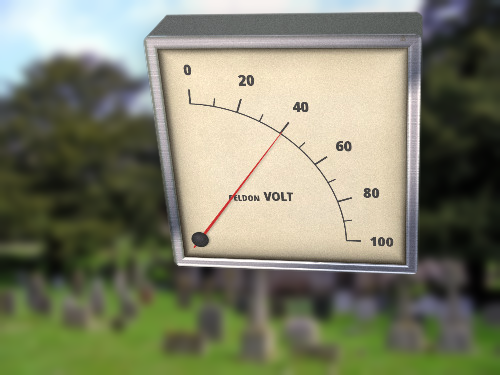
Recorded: 40 V
